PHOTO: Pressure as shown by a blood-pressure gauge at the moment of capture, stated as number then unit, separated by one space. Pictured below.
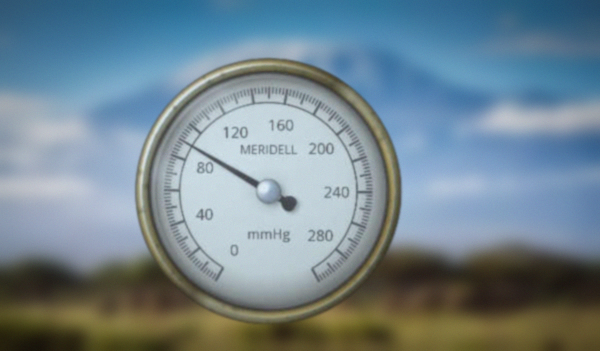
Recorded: 90 mmHg
